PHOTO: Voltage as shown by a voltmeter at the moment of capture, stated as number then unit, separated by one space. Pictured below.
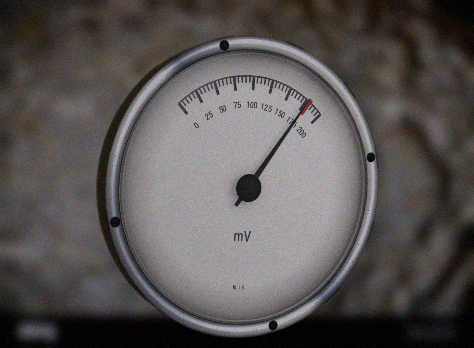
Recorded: 175 mV
